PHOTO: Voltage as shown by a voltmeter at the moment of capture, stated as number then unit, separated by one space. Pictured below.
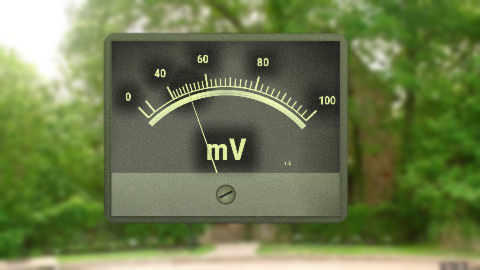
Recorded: 50 mV
